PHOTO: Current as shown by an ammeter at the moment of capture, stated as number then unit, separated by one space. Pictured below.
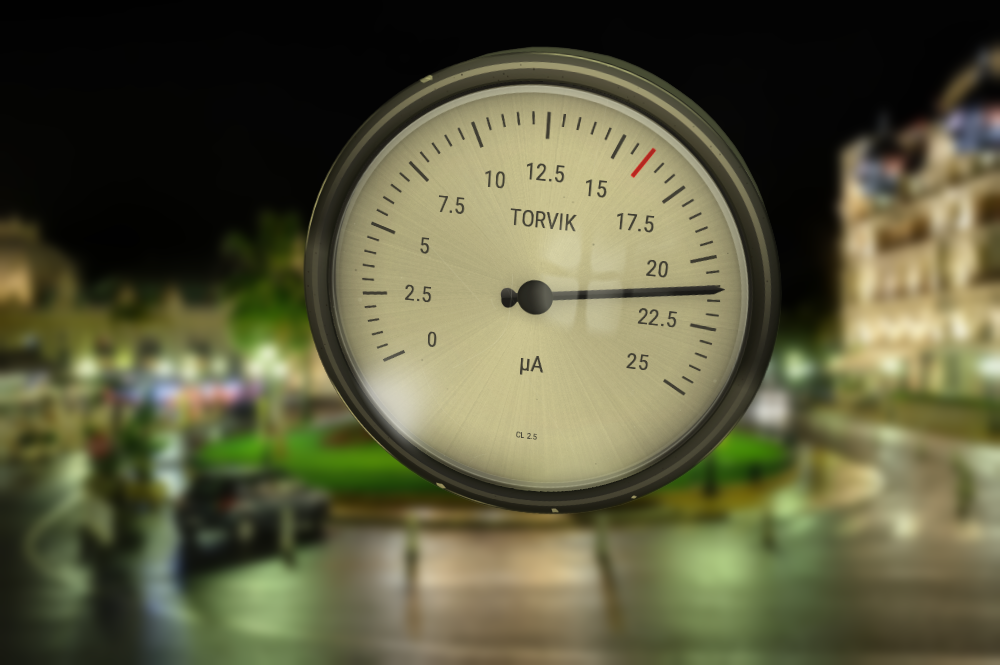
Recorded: 21 µA
